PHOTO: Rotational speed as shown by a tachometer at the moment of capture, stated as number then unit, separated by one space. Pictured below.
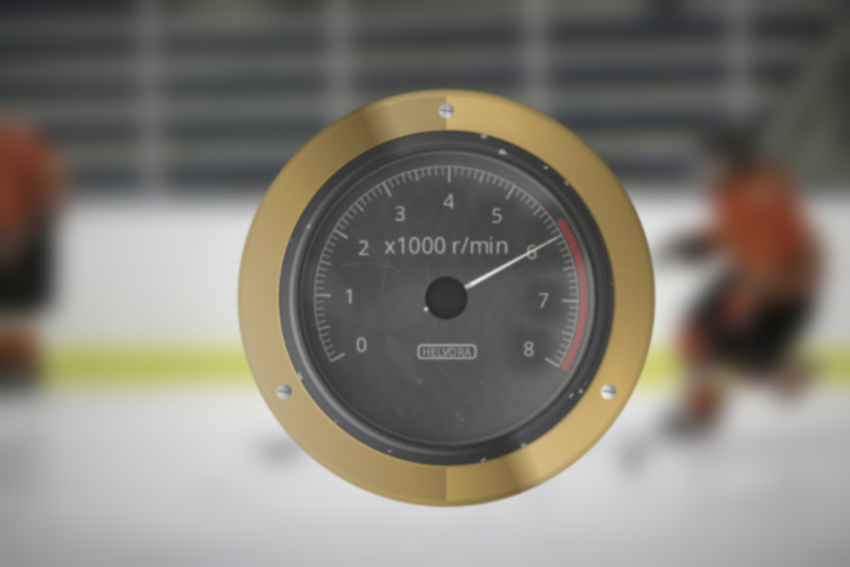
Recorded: 6000 rpm
